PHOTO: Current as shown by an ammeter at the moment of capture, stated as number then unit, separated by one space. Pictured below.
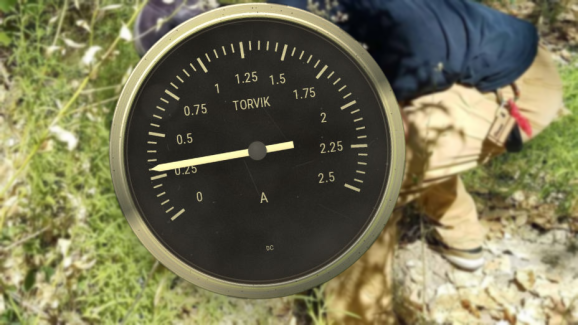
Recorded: 0.3 A
